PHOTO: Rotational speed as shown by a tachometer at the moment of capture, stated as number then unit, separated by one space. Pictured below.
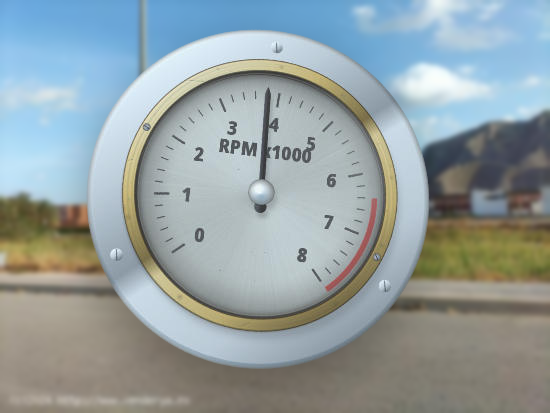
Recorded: 3800 rpm
